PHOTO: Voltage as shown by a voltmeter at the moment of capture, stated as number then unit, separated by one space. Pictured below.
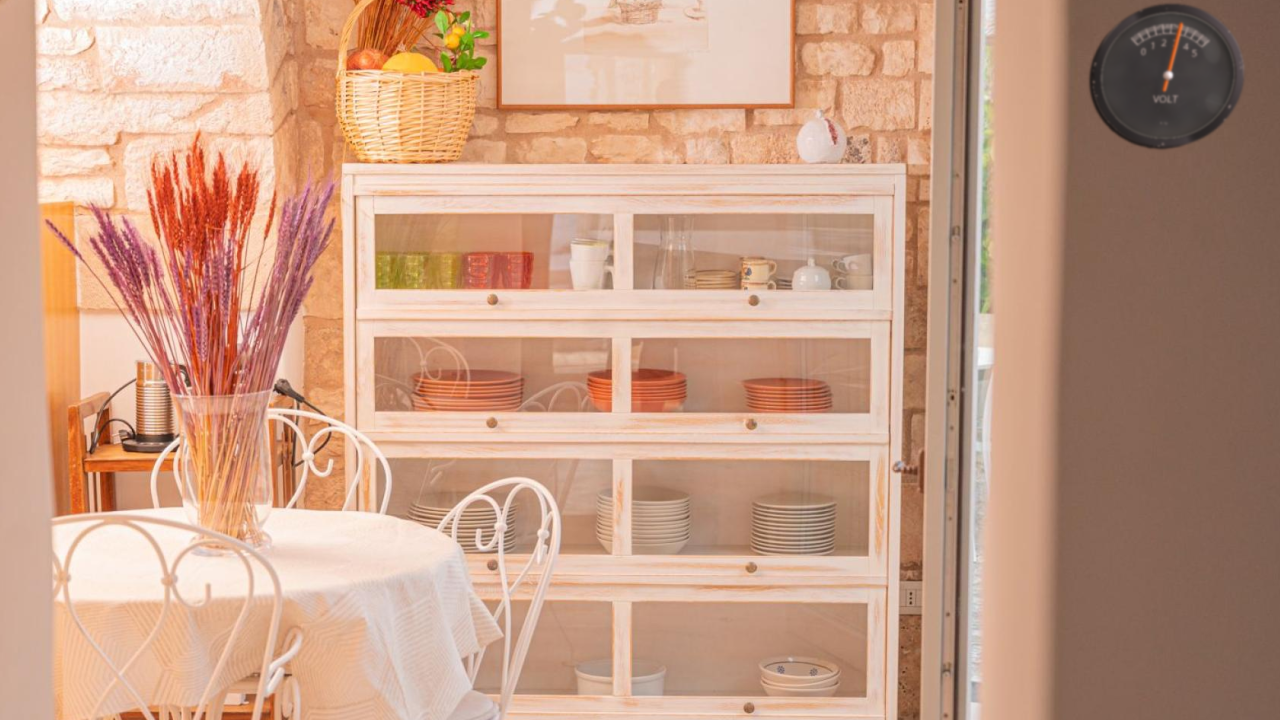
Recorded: 3 V
